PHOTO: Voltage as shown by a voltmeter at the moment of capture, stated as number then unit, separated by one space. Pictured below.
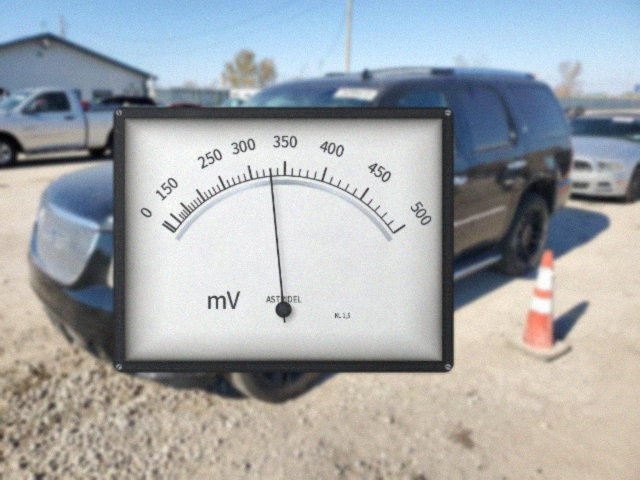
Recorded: 330 mV
